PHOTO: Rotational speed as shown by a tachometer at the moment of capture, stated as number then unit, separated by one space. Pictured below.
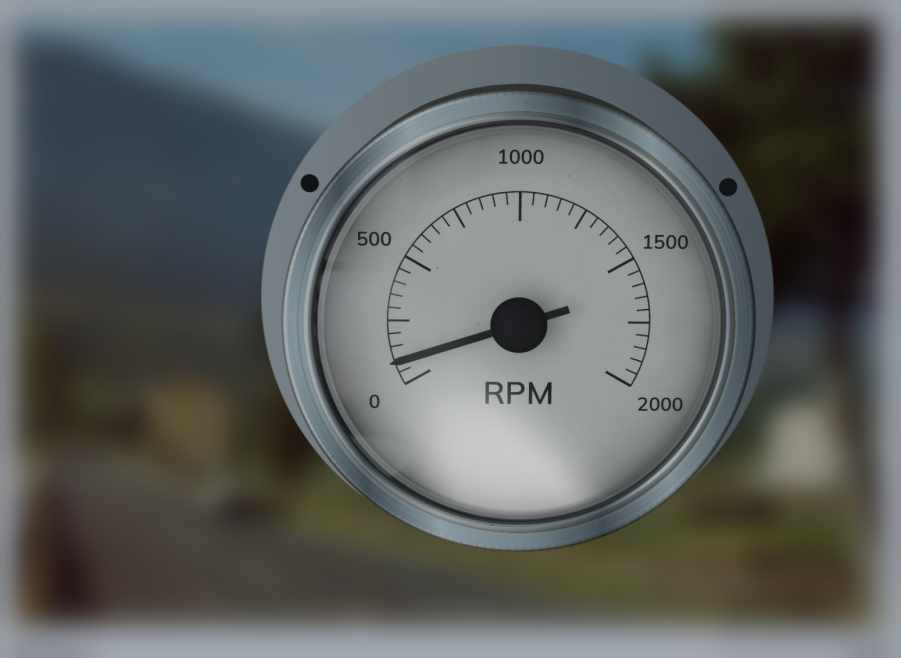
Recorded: 100 rpm
